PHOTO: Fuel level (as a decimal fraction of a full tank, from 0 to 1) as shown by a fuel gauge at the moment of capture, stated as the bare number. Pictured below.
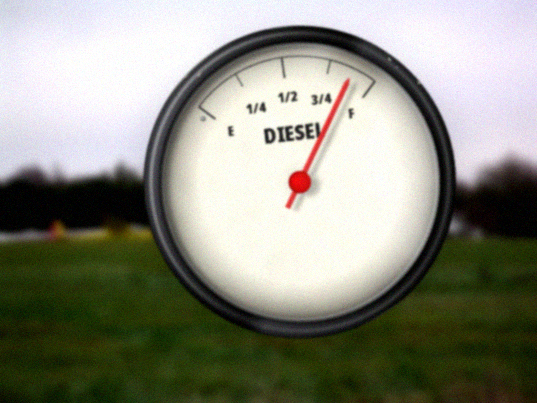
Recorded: 0.875
